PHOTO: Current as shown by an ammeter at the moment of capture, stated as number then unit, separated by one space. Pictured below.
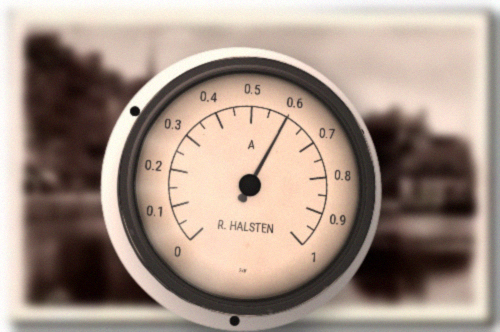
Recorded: 0.6 A
